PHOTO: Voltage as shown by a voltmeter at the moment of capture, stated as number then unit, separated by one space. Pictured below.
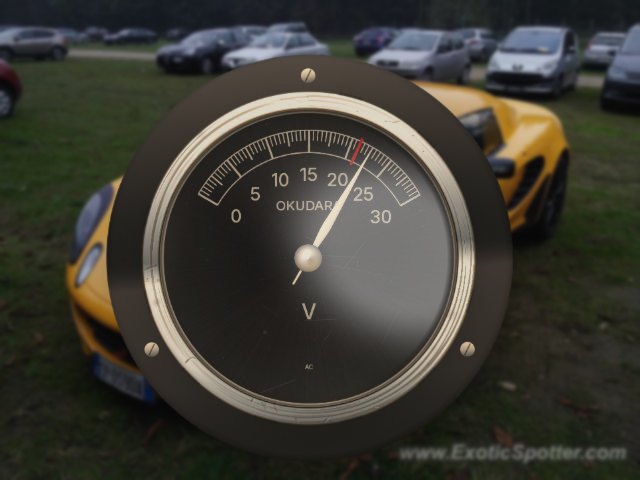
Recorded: 22.5 V
